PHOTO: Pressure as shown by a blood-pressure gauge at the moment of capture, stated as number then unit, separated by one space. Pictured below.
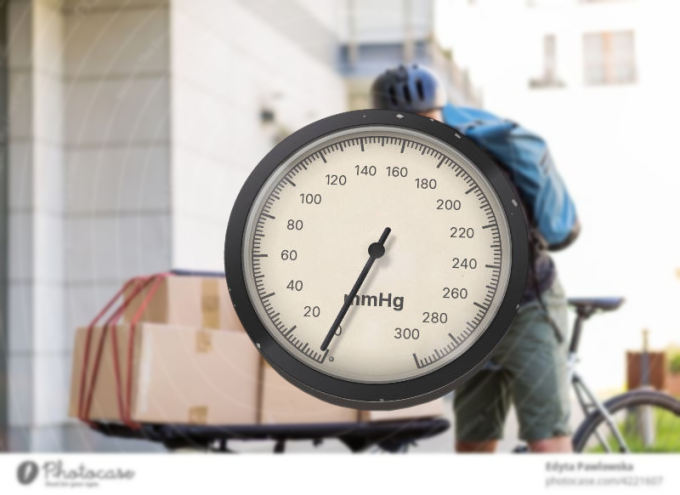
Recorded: 2 mmHg
